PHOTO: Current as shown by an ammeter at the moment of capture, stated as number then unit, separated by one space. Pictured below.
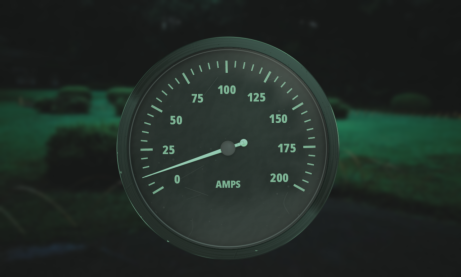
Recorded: 10 A
